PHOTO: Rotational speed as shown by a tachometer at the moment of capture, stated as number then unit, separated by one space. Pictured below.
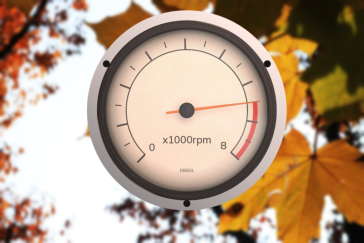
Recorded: 6500 rpm
